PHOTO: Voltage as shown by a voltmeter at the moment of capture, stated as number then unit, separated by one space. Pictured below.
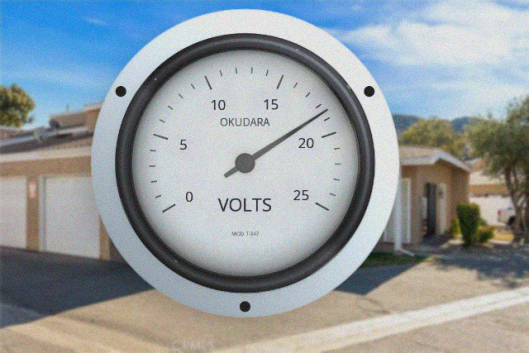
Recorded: 18.5 V
